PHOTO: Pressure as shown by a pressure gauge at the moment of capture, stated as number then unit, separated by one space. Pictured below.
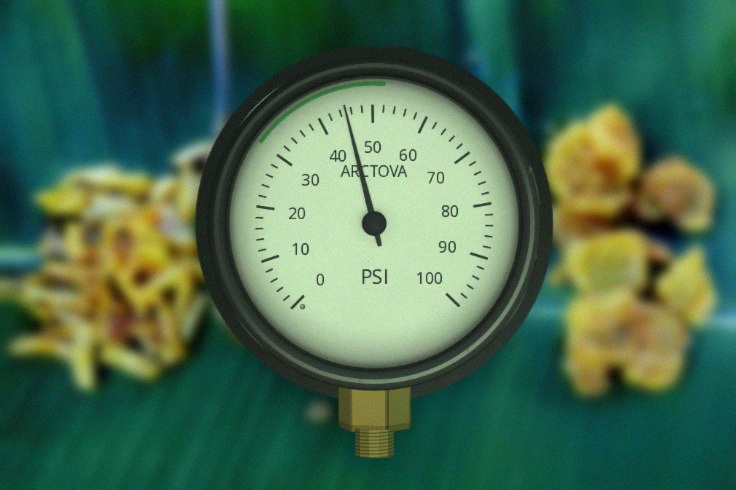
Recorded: 45 psi
